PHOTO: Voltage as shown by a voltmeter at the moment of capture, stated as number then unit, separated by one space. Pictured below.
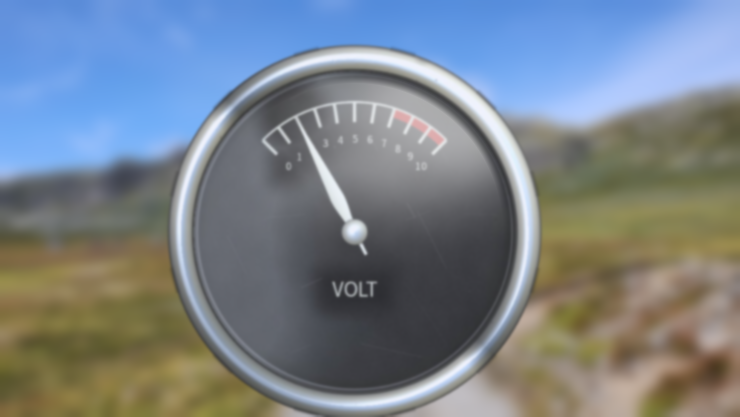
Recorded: 2 V
